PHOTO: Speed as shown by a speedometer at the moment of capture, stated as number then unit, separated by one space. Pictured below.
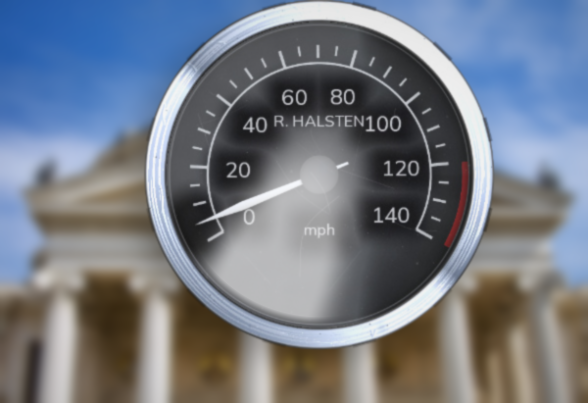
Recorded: 5 mph
